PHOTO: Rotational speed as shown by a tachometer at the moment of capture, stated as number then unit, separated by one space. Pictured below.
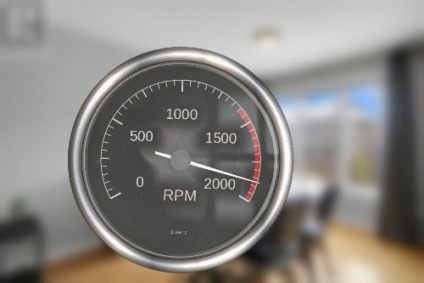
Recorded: 1875 rpm
